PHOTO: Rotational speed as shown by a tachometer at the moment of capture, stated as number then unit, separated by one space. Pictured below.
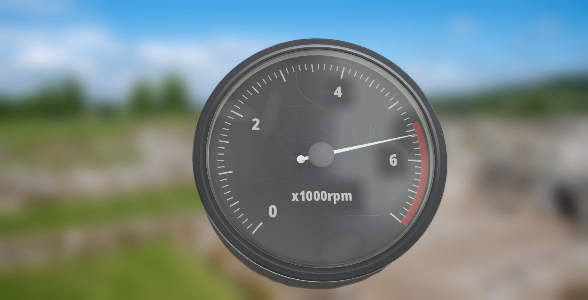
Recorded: 5600 rpm
